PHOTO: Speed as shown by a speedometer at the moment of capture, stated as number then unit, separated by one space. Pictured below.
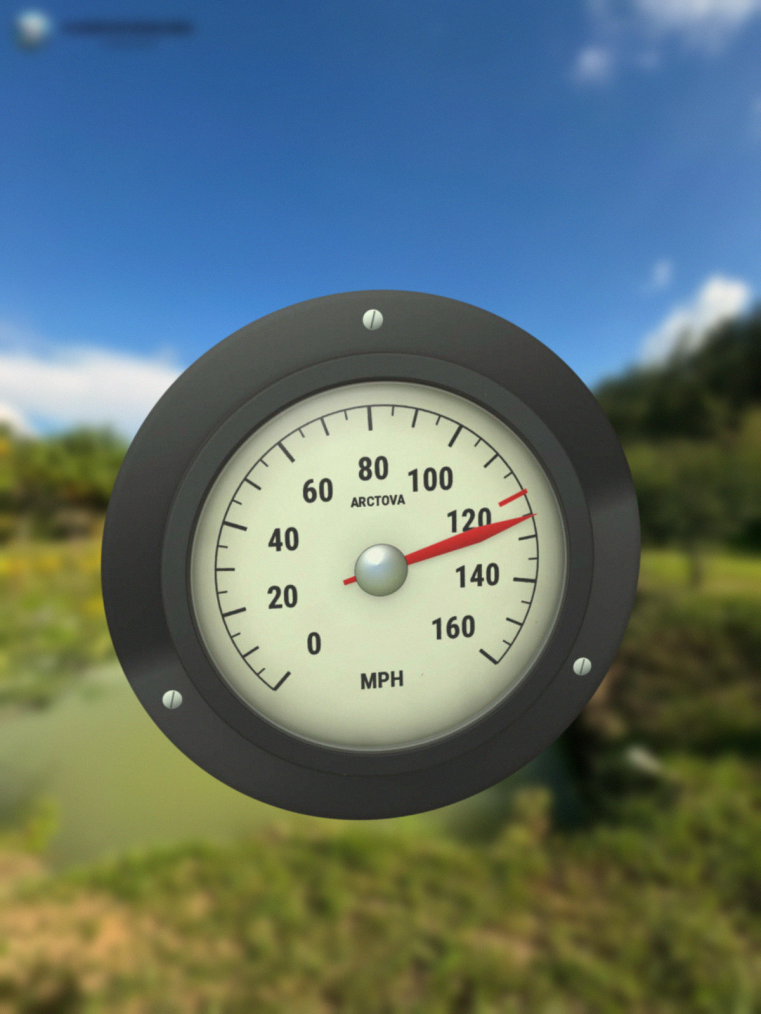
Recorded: 125 mph
